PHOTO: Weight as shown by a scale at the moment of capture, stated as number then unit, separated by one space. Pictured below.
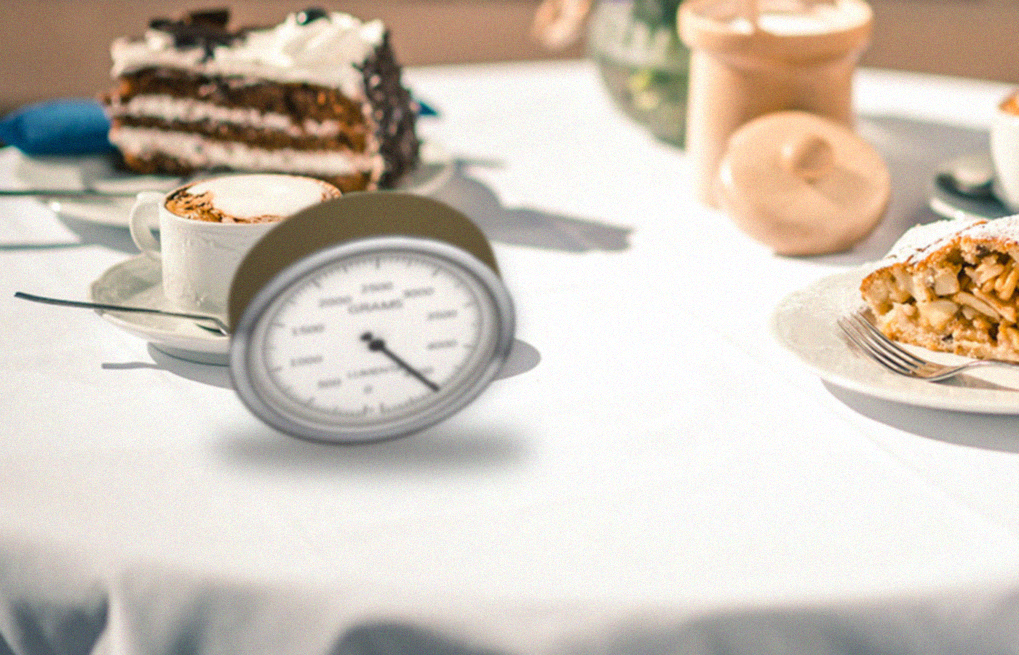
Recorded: 4500 g
